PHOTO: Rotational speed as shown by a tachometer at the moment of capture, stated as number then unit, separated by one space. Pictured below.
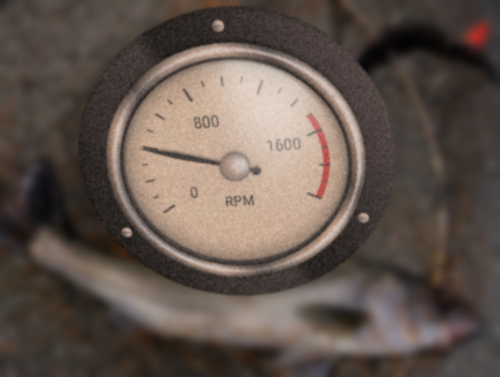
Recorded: 400 rpm
